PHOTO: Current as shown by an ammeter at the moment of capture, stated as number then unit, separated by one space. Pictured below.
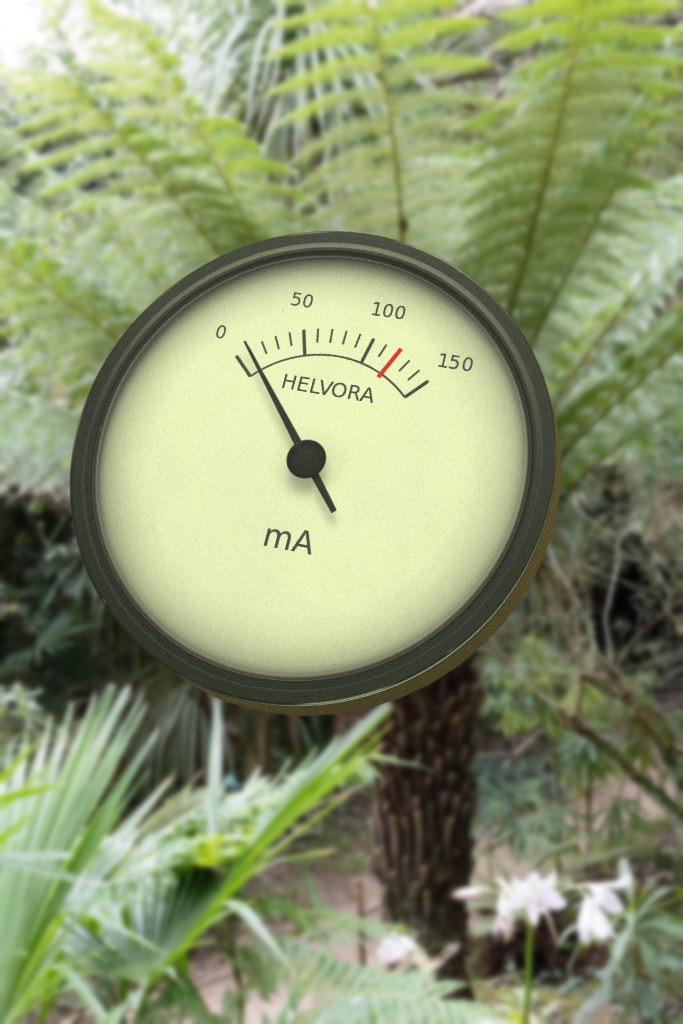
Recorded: 10 mA
